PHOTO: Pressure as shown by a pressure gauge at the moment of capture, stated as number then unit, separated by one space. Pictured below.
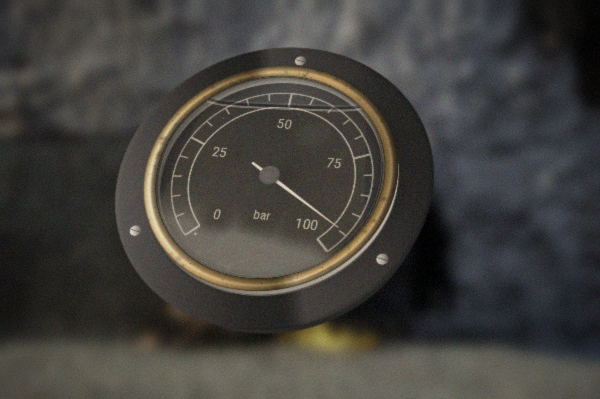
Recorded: 95 bar
